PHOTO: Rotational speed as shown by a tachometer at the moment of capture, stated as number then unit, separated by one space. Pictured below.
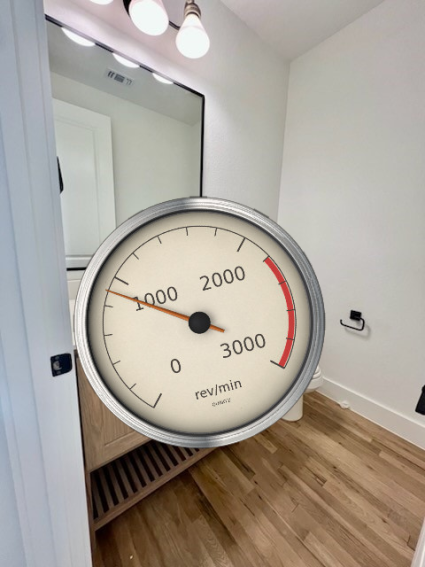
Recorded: 900 rpm
